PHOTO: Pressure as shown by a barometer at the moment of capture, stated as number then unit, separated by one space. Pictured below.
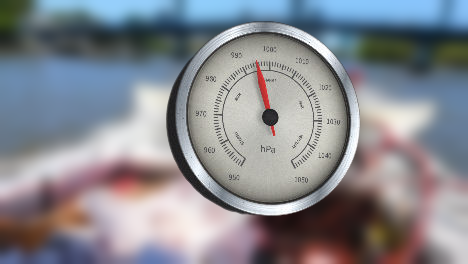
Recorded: 995 hPa
